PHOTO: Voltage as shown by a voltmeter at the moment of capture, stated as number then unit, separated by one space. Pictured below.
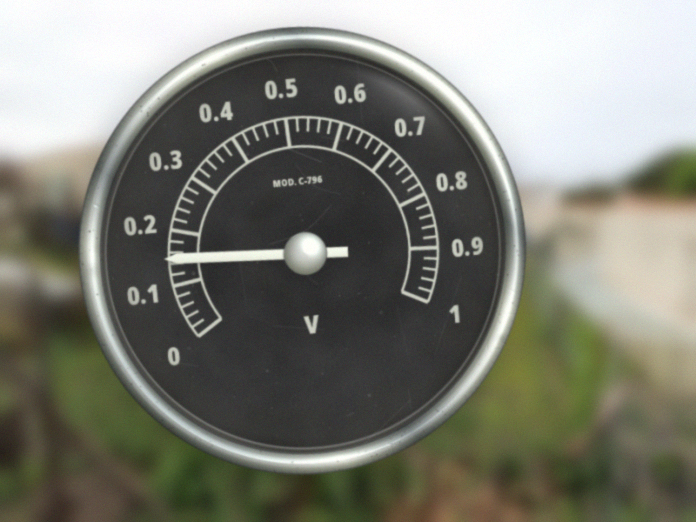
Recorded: 0.15 V
